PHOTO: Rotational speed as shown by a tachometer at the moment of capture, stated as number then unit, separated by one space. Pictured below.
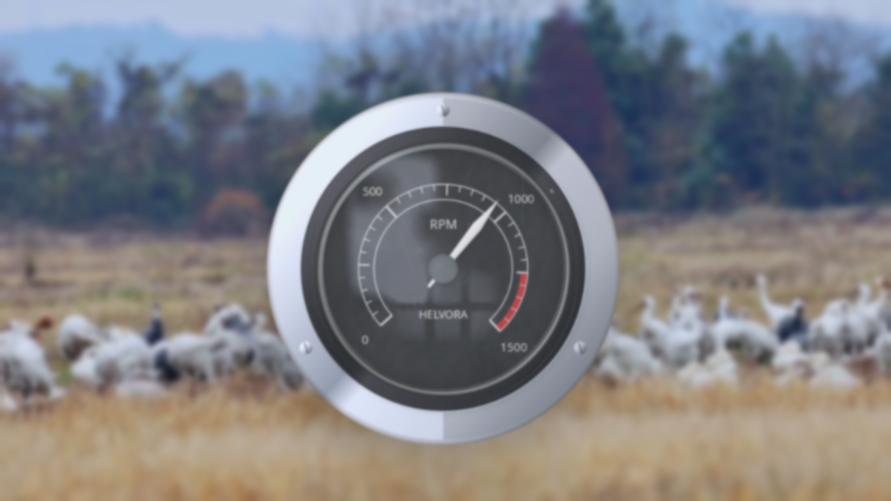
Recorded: 950 rpm
